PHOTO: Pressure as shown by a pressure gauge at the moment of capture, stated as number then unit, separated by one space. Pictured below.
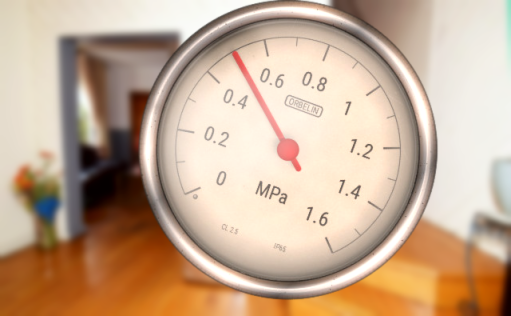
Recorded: 0.5 MPa
